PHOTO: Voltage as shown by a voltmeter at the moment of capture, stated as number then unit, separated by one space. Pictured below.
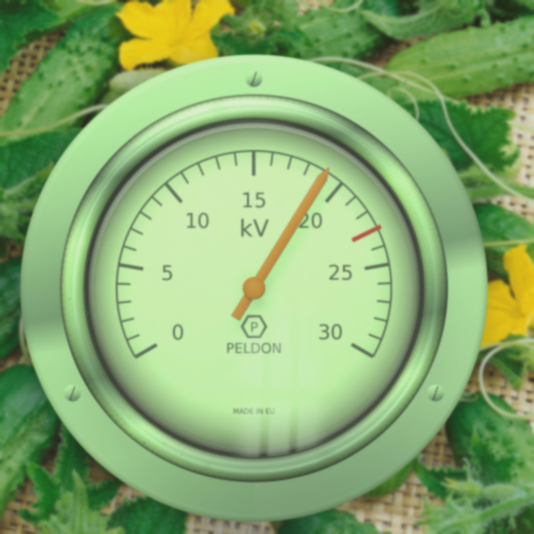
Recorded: 19 kV
